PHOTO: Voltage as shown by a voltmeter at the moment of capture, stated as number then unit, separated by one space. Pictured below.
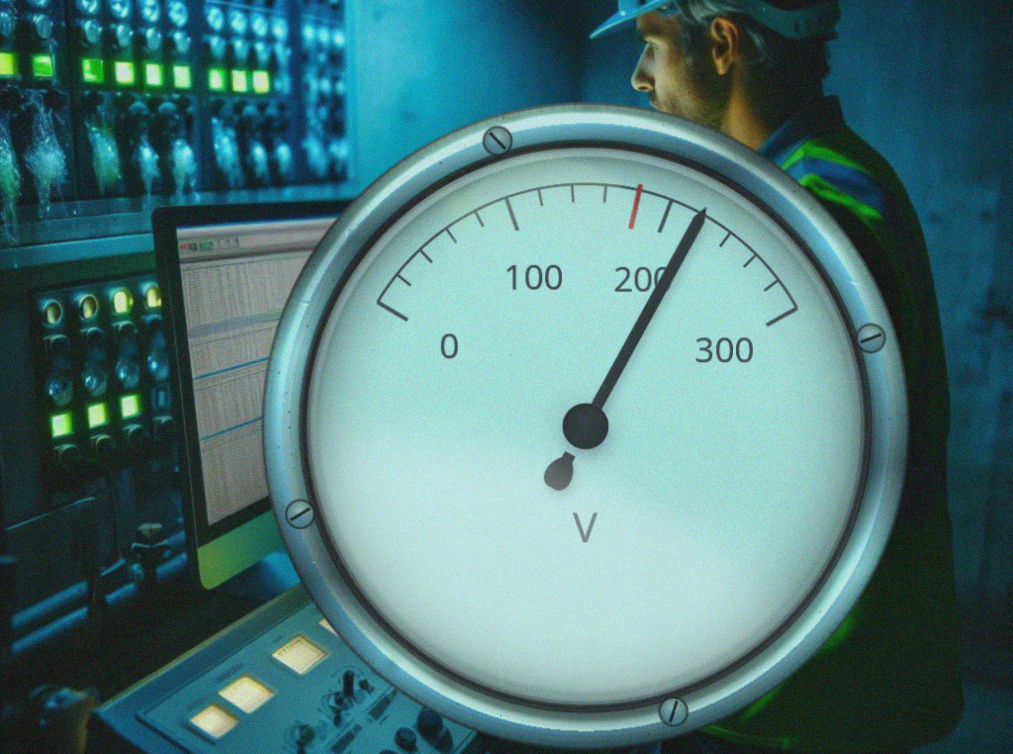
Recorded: 220 V
